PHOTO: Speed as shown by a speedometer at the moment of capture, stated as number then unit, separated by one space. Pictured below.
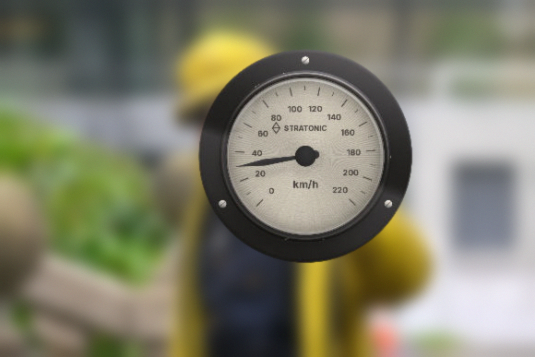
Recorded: 30 km/h
